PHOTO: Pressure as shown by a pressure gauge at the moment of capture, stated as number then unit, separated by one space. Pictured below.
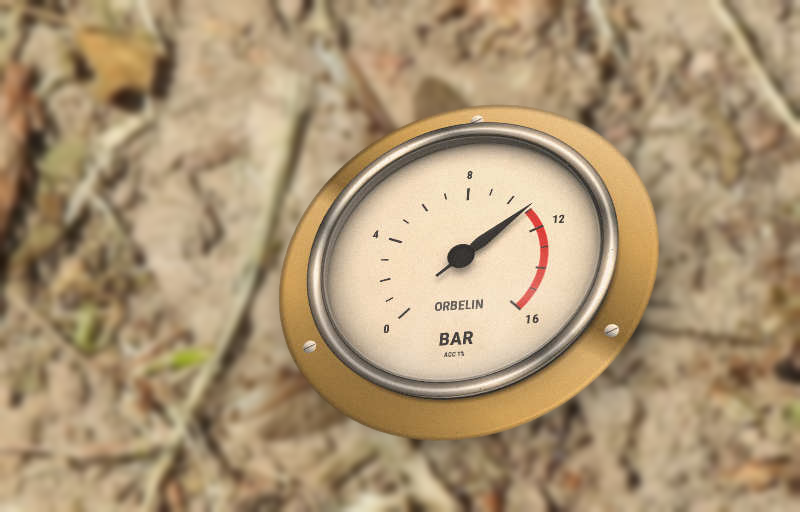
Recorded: 11 bar
